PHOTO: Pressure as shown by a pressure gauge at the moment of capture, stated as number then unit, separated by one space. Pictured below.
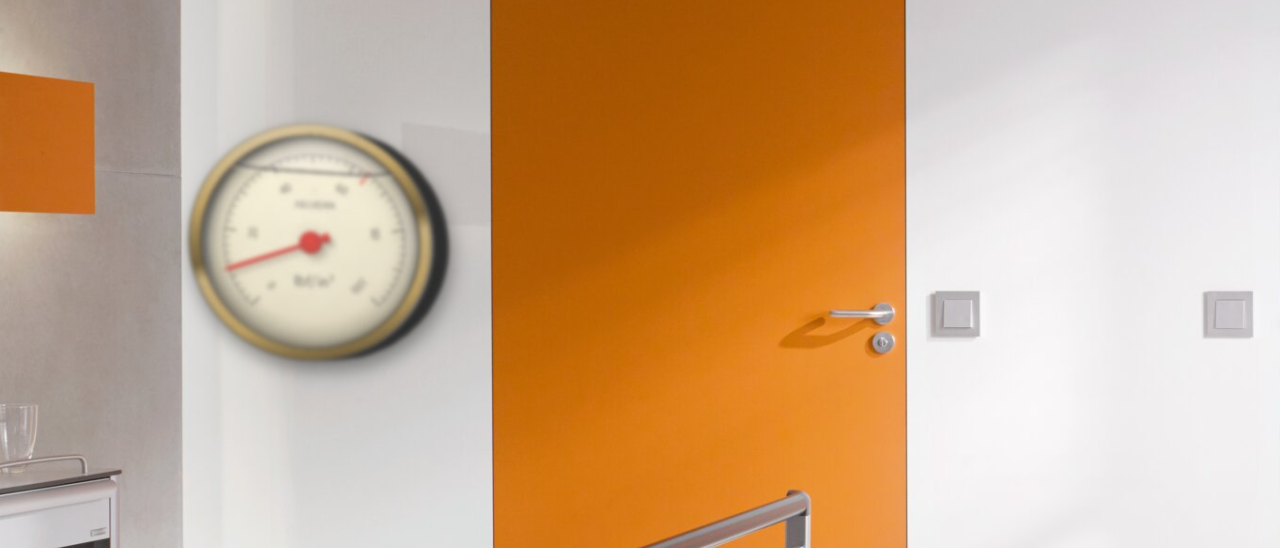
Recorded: 10 psi
